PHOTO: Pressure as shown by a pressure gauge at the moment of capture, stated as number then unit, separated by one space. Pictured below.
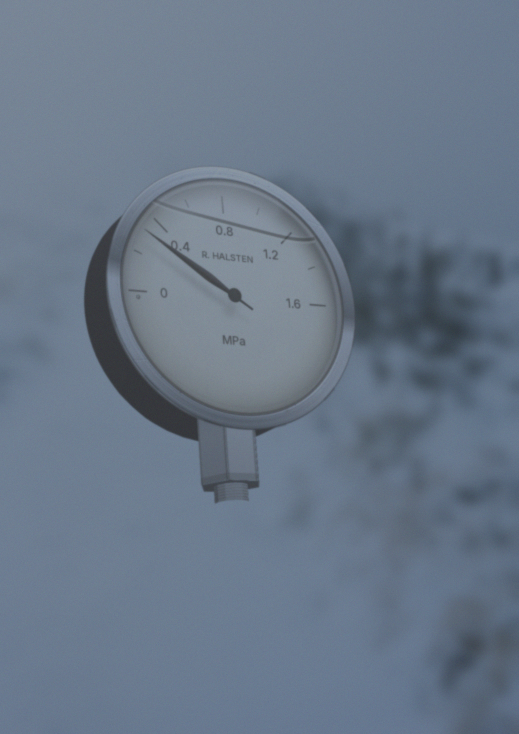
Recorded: 0.3 MPa
